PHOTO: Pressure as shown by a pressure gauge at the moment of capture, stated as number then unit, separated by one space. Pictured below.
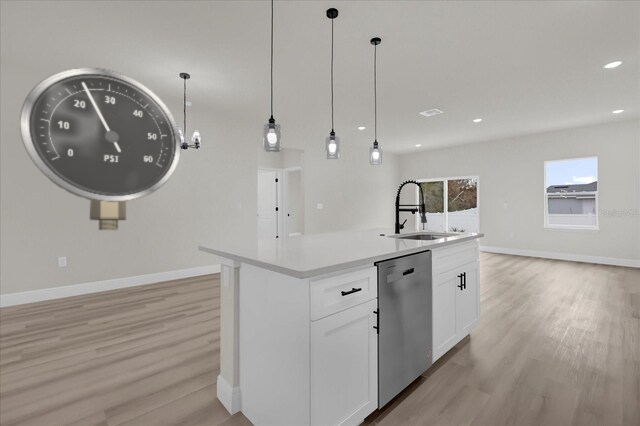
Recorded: 24 psi
